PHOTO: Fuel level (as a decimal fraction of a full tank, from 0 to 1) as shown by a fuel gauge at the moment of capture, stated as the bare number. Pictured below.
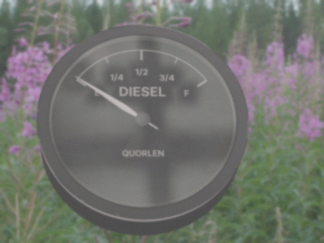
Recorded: 0
